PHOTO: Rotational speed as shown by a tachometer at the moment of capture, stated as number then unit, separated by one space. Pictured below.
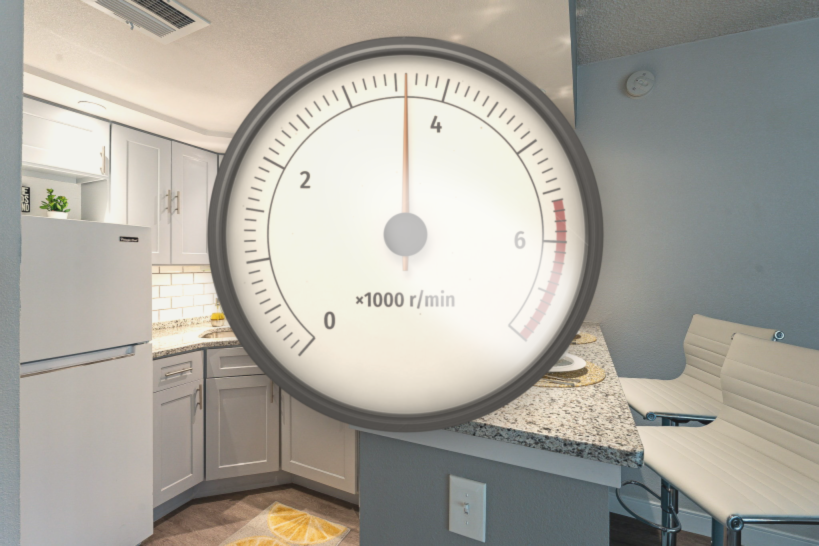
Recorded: 3600 rpm
